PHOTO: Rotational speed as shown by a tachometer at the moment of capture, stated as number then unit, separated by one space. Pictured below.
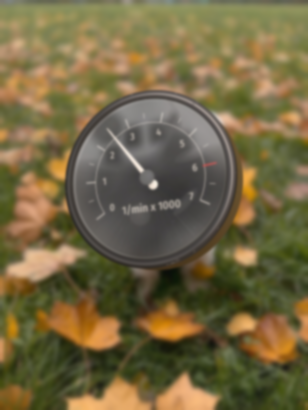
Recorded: 2500 rpm
